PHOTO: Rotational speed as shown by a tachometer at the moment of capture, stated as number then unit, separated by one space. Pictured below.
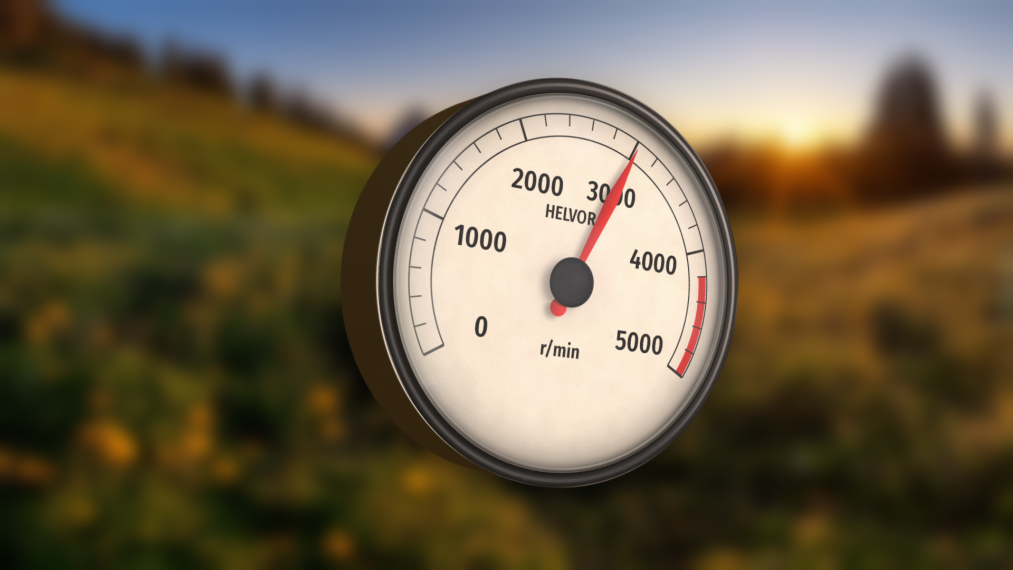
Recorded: 3000 rpm
